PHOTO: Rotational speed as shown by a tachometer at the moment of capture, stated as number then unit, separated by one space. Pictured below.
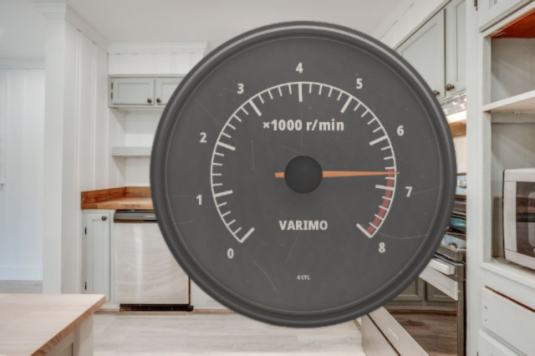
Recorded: 6700 rpm
